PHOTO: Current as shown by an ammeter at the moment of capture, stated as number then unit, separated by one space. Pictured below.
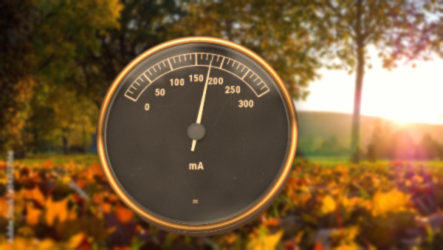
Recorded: 180 mA
